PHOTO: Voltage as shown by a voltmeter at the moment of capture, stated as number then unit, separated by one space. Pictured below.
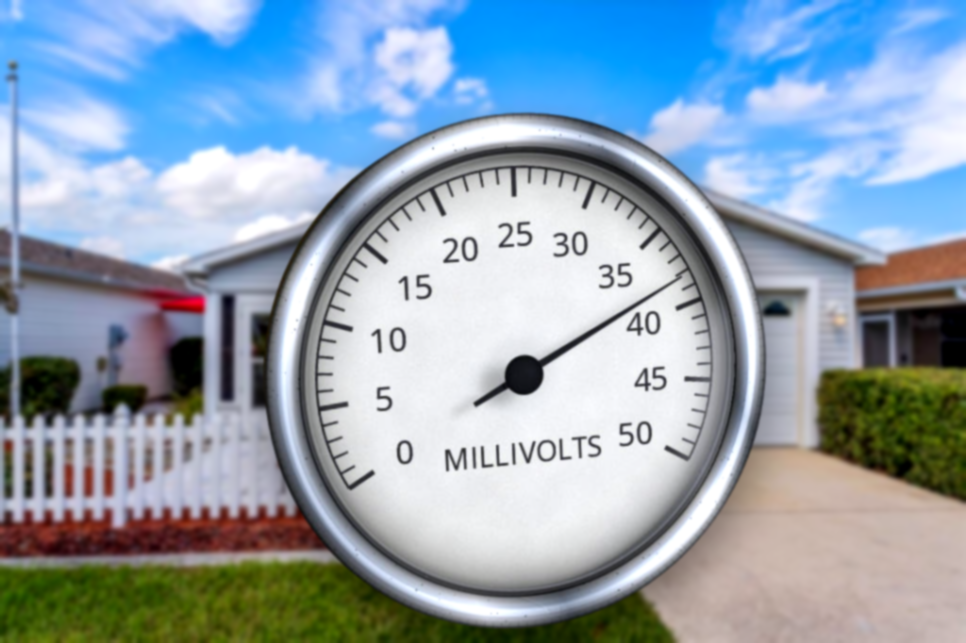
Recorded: 38 mV
